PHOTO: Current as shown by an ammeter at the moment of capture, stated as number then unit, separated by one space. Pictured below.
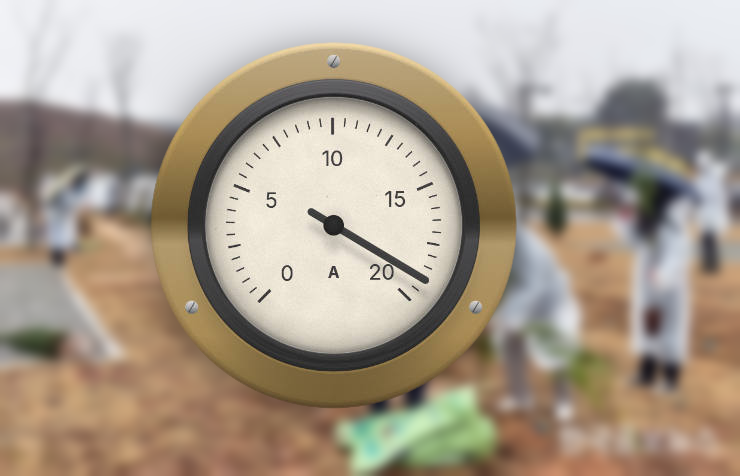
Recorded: 19 A
